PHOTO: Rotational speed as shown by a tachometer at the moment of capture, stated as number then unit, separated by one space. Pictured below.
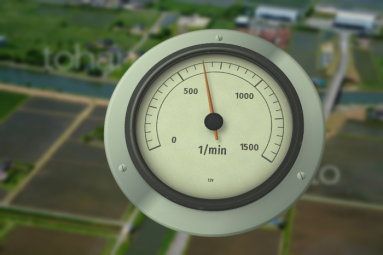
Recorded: 650 rpm
